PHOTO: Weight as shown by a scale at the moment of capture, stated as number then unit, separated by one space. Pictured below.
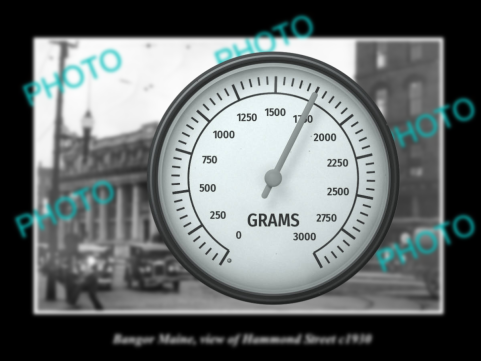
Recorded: 1750 g
